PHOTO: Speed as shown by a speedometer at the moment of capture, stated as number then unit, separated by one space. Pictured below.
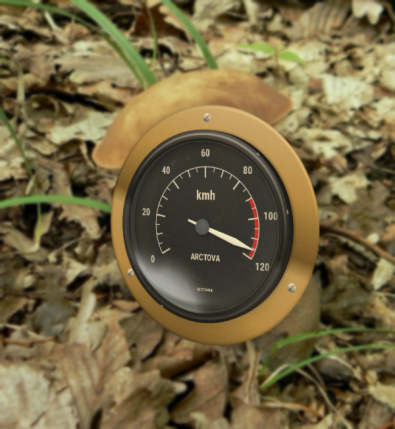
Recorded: 115 km/h
